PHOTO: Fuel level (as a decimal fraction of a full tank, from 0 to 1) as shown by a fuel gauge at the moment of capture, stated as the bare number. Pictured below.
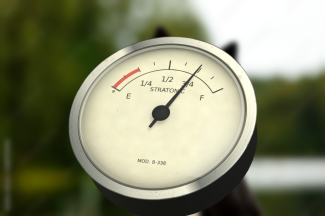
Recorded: 0.75
